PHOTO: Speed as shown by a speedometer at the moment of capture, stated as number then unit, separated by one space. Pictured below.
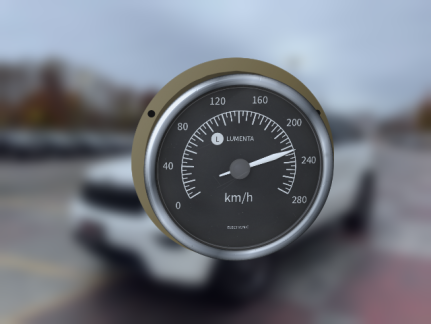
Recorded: 225 km/h
